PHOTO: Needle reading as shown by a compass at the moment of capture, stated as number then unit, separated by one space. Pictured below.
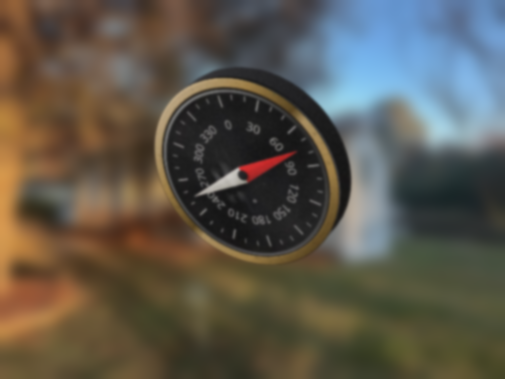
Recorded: 75 °
